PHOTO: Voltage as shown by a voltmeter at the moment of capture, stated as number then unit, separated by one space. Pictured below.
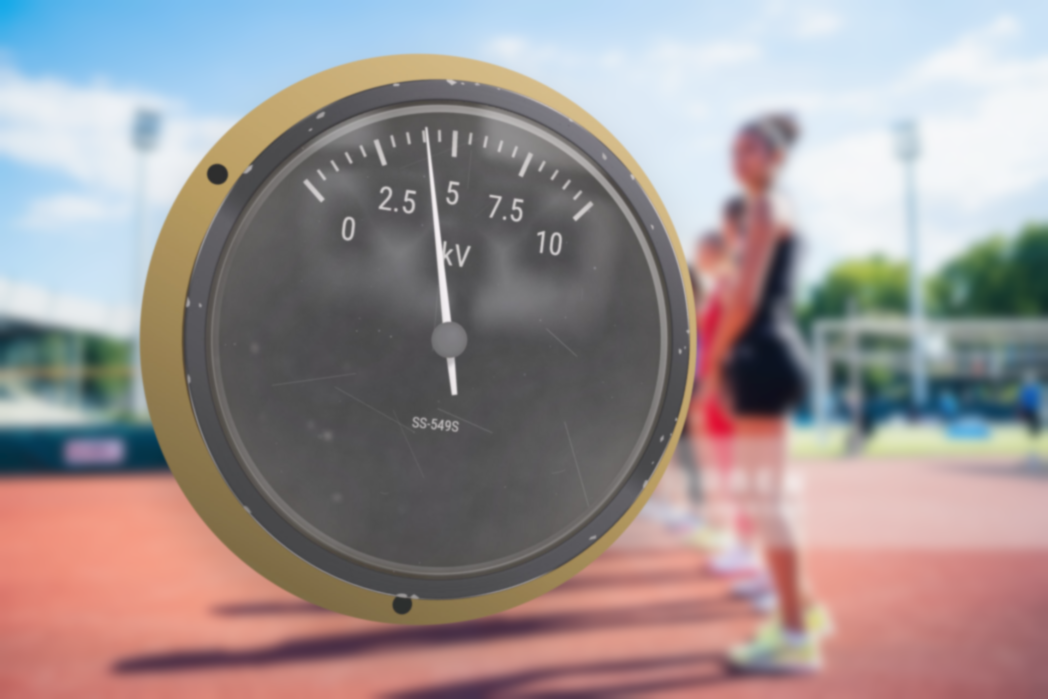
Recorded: 4 kV
